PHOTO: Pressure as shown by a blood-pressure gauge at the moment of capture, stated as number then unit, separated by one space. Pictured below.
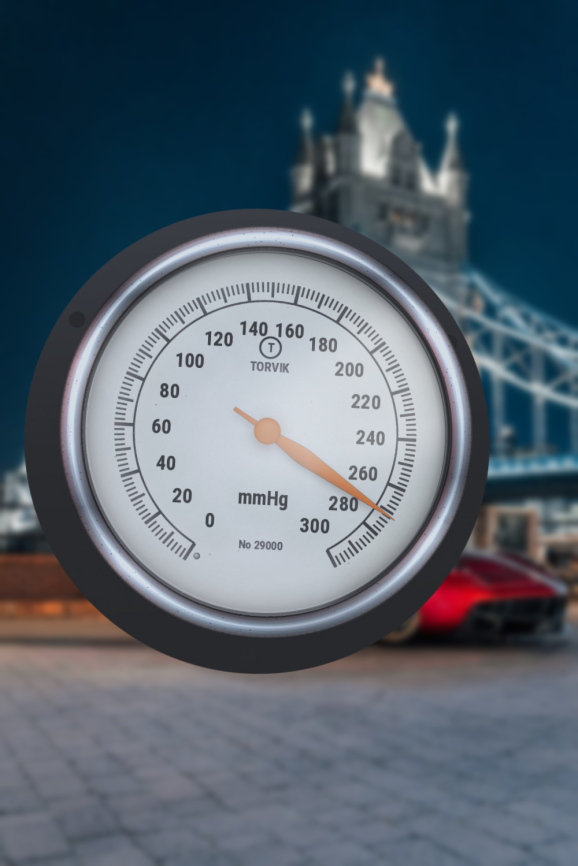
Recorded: 272 mmHg
